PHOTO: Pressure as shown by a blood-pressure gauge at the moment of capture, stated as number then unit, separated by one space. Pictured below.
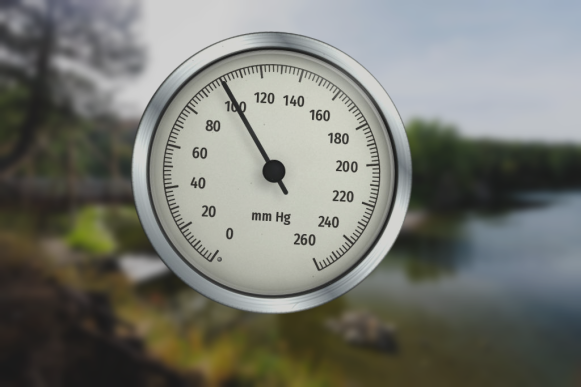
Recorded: 100 mmHg
